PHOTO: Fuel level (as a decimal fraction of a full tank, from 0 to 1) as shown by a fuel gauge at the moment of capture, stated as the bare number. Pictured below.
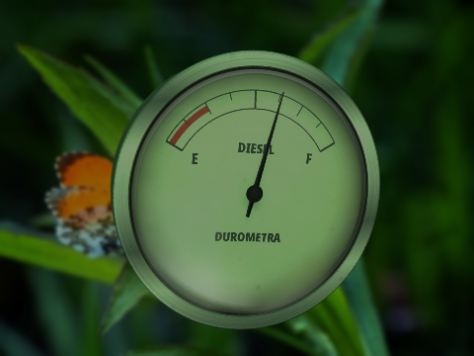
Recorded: 0.625
